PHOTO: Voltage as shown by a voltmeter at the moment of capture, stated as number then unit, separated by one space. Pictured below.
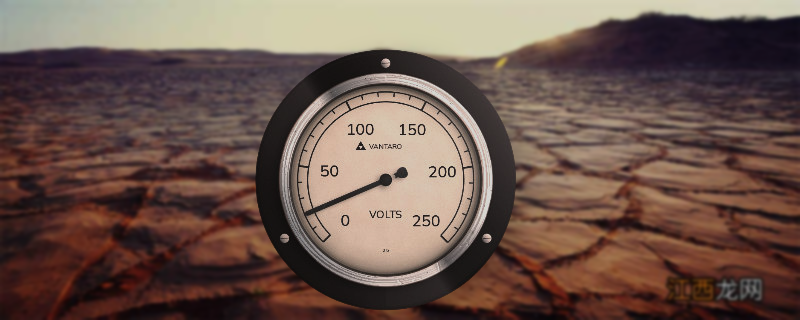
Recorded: 20 V
